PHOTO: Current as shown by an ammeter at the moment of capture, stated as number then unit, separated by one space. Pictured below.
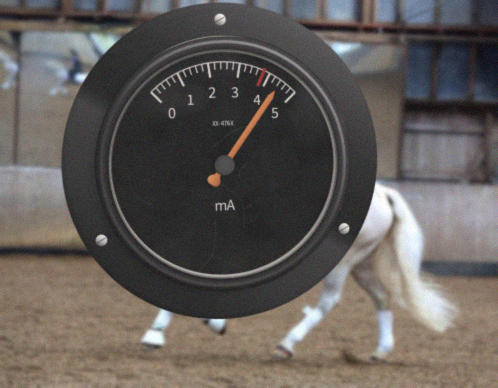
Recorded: 4.4 mA
